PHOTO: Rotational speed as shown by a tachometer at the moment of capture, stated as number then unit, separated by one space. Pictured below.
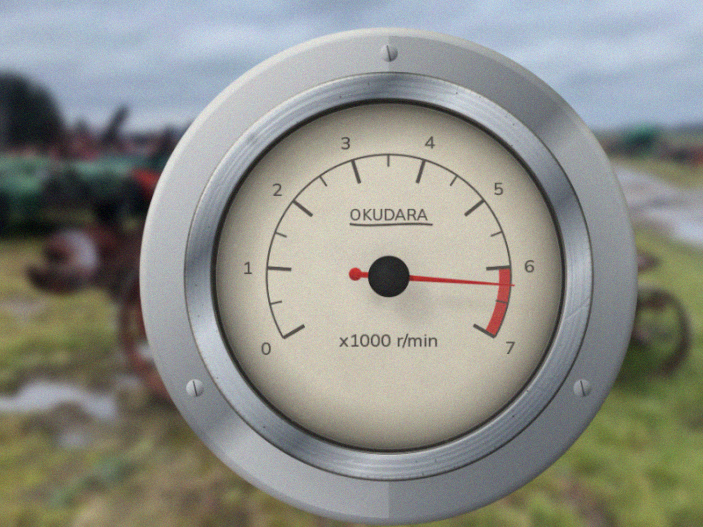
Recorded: 6250 rpm
